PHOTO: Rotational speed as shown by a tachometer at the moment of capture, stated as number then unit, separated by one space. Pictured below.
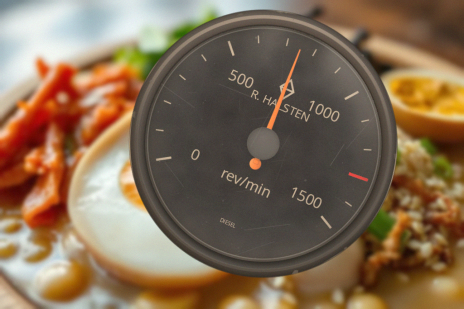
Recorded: 750 rpm
